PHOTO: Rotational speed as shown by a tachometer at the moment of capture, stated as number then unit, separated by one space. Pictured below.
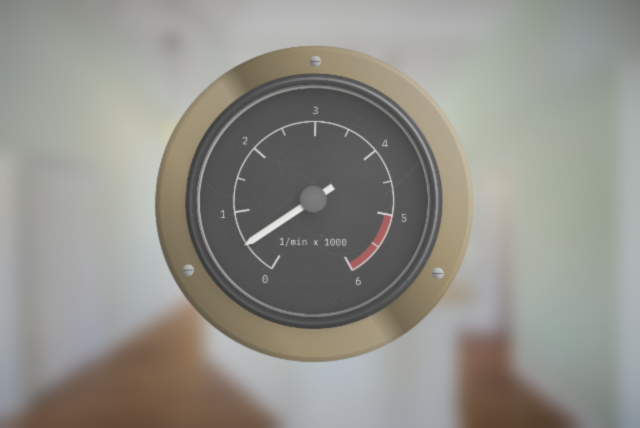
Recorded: 500 rpm
